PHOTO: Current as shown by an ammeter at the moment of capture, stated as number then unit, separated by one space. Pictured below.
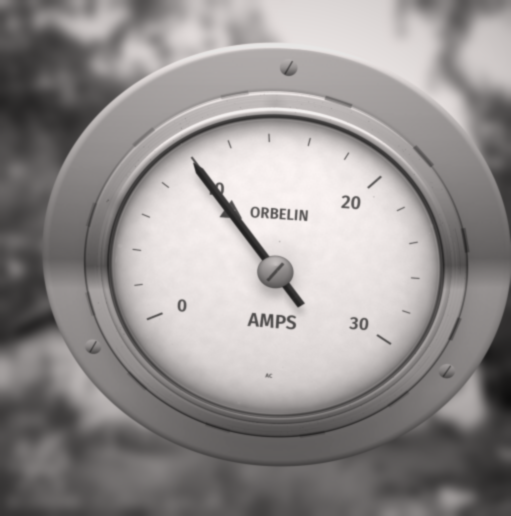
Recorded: 10 A
